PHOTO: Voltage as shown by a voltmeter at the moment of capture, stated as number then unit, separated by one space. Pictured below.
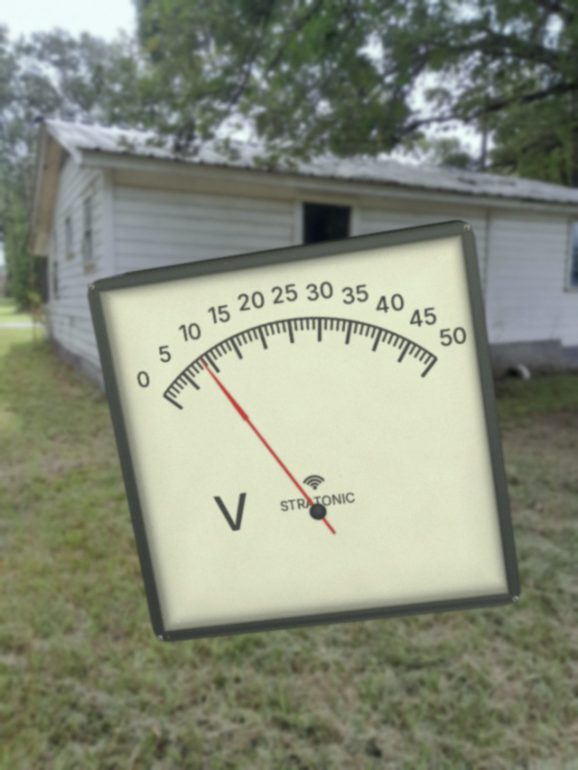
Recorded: 9 V
